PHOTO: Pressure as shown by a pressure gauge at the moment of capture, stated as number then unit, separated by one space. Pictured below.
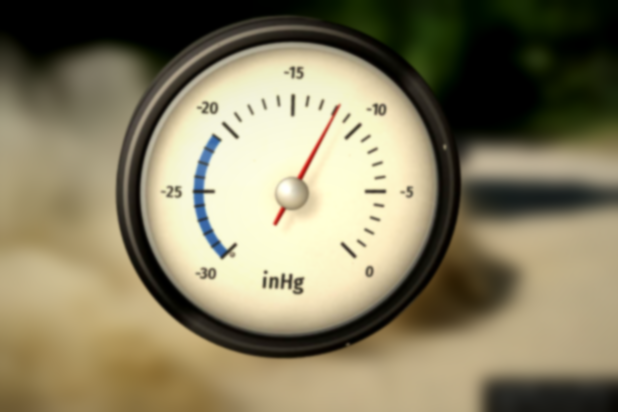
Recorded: -12 inHg
